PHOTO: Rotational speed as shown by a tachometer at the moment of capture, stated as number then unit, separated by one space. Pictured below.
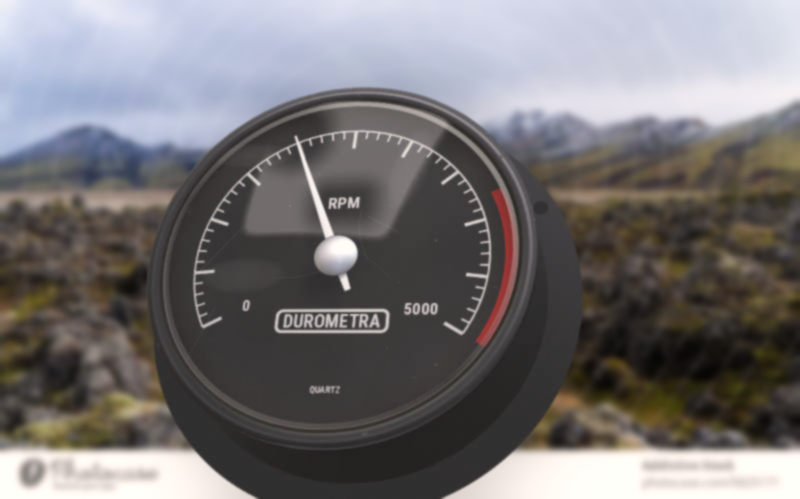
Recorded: 2000 rpm
